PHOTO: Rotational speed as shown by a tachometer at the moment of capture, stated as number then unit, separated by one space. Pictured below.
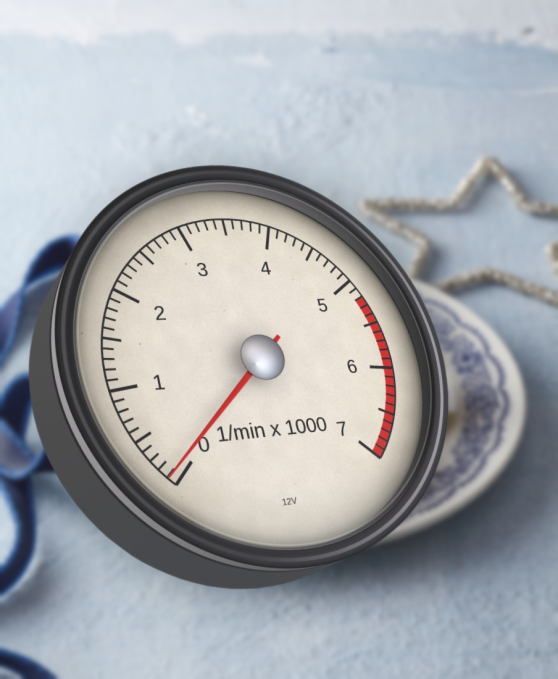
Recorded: 100 rpm
